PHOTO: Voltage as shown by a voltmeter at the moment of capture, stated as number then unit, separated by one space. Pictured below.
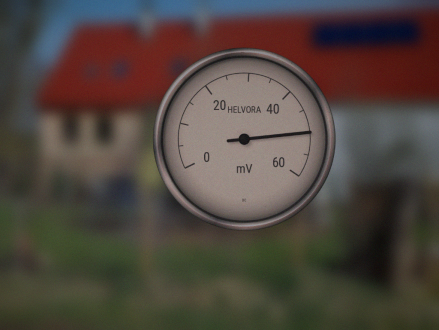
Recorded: 50 mV
